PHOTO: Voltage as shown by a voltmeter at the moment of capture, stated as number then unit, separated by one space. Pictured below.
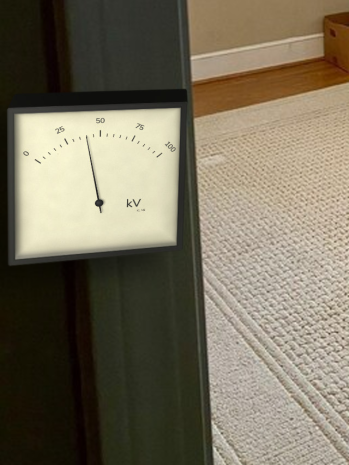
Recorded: 40 kV
